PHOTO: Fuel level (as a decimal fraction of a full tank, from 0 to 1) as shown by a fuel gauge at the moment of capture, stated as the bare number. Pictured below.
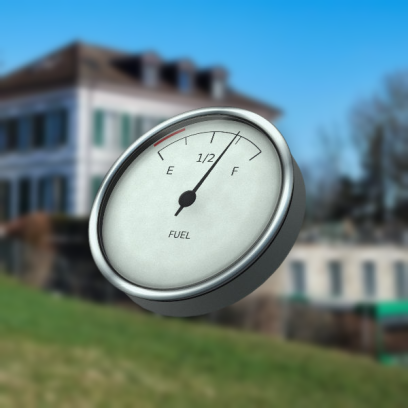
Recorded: 0.75
